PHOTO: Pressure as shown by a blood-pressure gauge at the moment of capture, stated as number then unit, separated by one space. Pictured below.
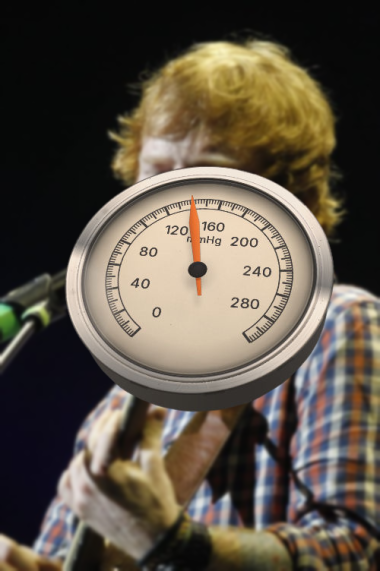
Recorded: 140 mmHg
